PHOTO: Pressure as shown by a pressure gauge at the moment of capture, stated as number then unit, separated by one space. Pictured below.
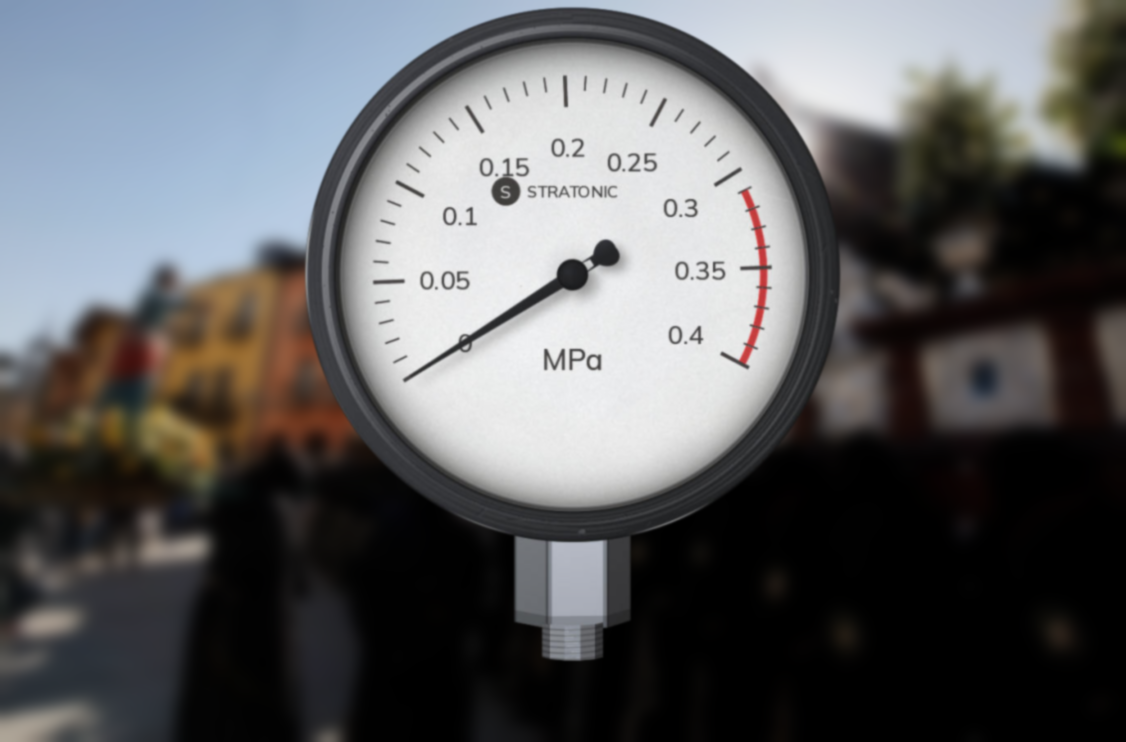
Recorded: 0 MPa
